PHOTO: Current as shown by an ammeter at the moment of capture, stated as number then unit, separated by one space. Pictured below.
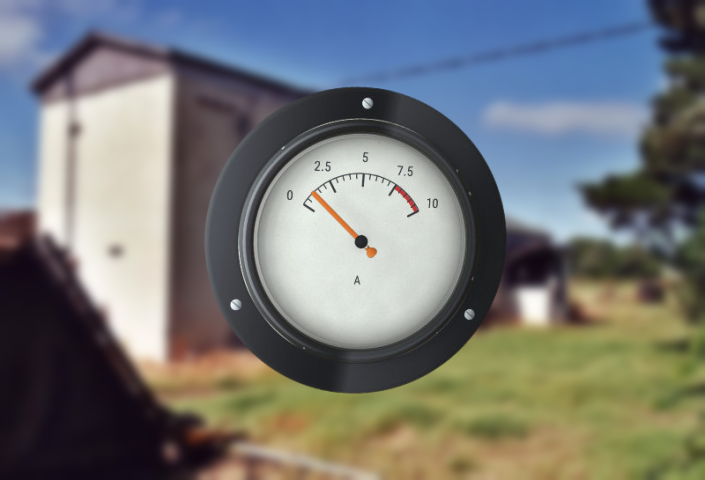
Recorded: 1 A
